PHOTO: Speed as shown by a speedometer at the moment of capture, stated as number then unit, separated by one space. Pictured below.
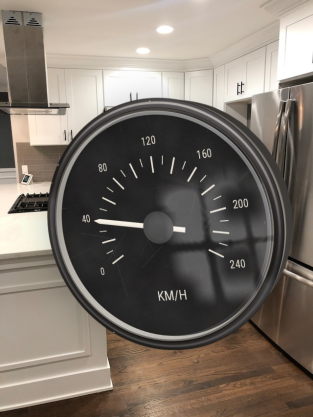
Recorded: 40 km/h
